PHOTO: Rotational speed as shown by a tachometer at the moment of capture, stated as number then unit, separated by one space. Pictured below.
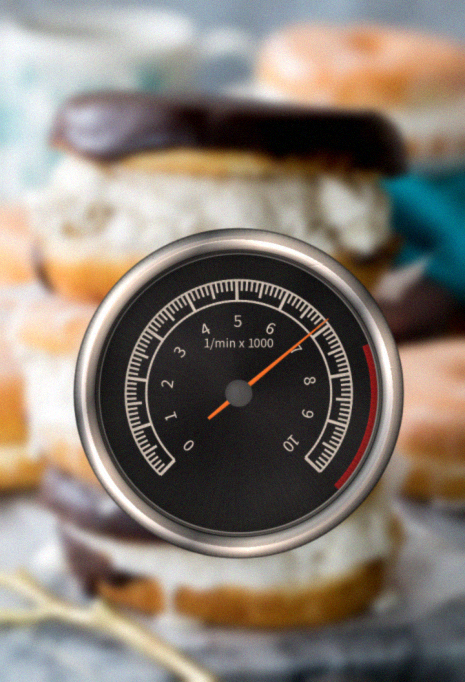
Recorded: 6900 rpm
